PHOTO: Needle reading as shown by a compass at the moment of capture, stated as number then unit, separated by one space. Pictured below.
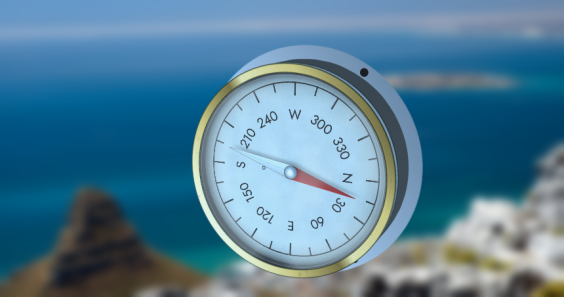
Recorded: 15 °
